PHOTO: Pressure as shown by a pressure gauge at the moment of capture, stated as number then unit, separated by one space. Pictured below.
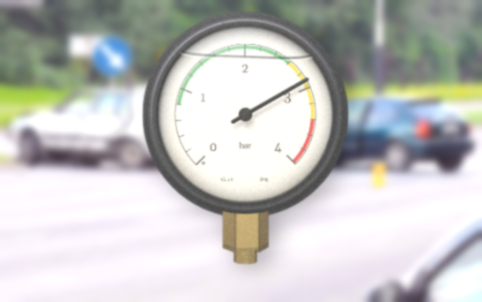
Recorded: 2.9 bar
